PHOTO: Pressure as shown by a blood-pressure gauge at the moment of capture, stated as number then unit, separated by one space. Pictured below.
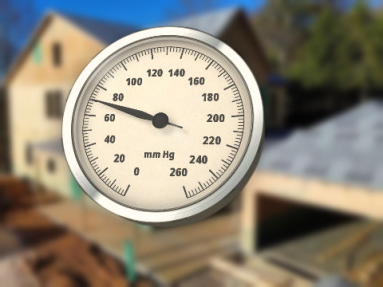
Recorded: 70 mmHg
